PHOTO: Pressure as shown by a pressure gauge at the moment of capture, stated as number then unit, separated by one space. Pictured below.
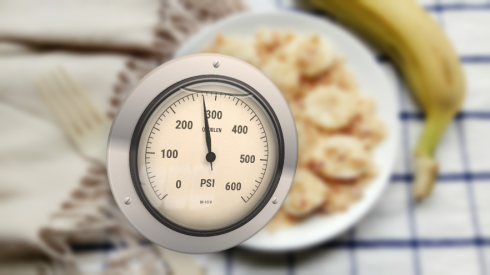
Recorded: 270 psi
